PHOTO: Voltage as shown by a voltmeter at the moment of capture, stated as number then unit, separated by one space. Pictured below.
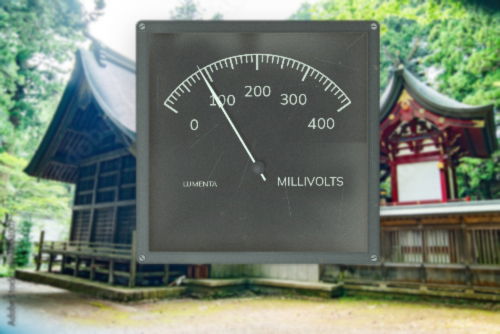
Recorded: 90 mV
